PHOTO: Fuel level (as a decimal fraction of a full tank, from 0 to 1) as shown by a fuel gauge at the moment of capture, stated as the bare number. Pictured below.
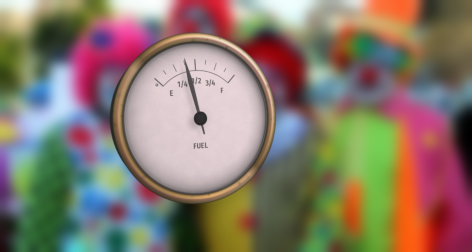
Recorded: 0.375
